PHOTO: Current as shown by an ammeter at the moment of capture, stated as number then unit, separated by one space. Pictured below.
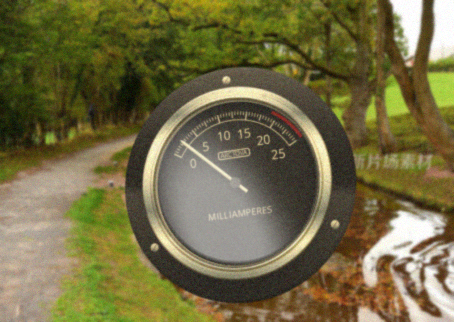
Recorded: 2.5 mA
